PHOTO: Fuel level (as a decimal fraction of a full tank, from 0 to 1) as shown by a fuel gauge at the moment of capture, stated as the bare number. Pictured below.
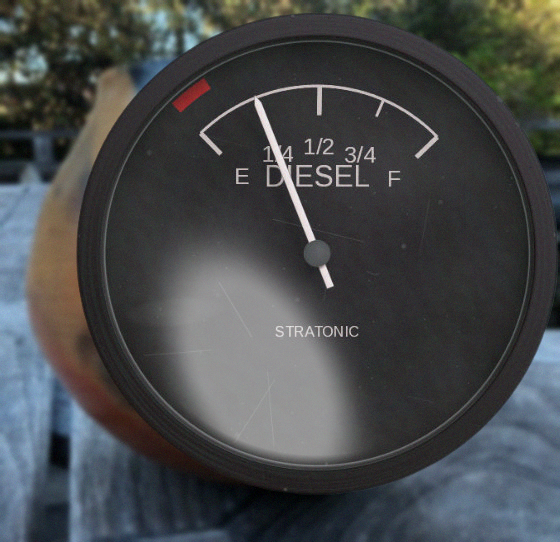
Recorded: 0.25
